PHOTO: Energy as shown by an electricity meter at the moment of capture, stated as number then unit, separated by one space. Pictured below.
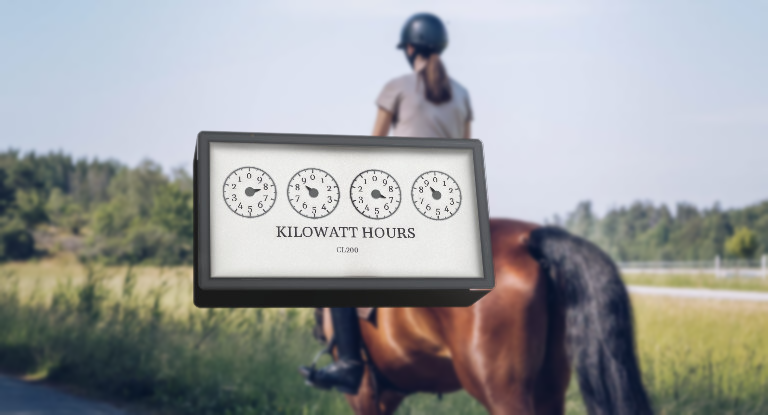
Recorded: 7869 kWh
